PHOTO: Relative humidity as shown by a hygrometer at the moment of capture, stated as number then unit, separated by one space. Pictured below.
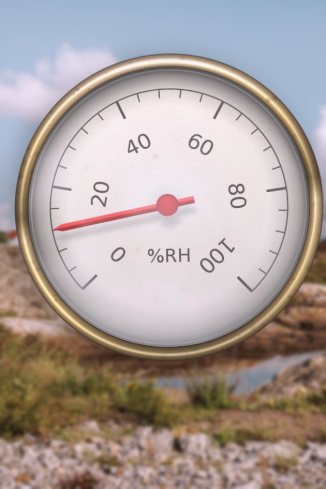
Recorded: 12 %
